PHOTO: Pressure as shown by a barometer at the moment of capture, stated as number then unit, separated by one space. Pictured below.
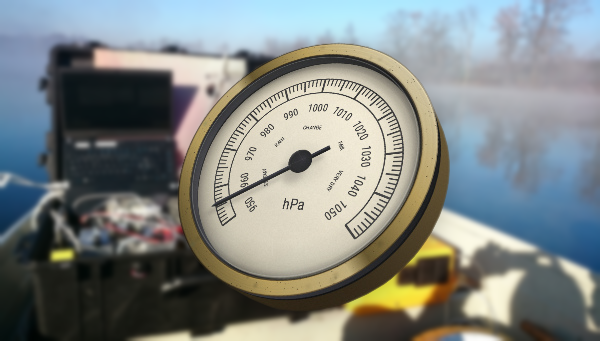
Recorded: 955 hPa
